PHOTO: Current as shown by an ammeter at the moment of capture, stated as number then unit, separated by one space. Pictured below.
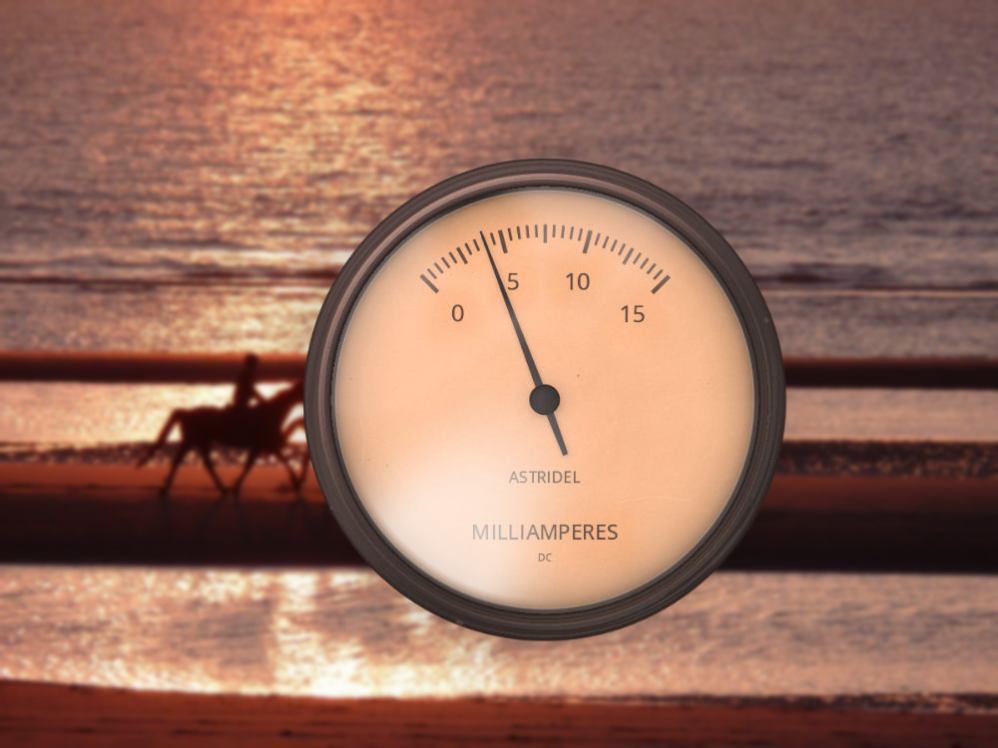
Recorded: 4 mA
